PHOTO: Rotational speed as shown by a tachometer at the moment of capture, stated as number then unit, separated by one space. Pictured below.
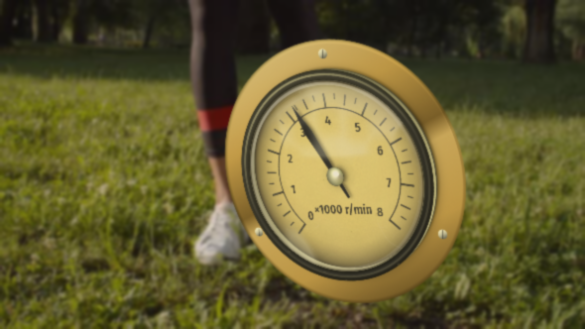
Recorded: 3250 rpm
